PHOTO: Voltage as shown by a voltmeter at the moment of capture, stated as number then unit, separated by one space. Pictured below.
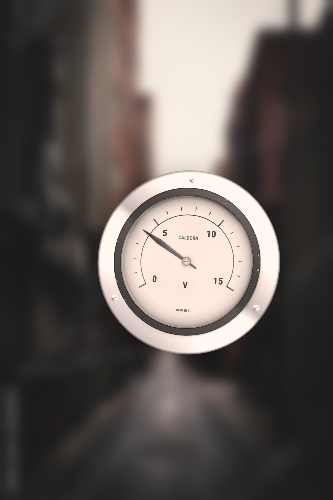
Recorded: 4 V
